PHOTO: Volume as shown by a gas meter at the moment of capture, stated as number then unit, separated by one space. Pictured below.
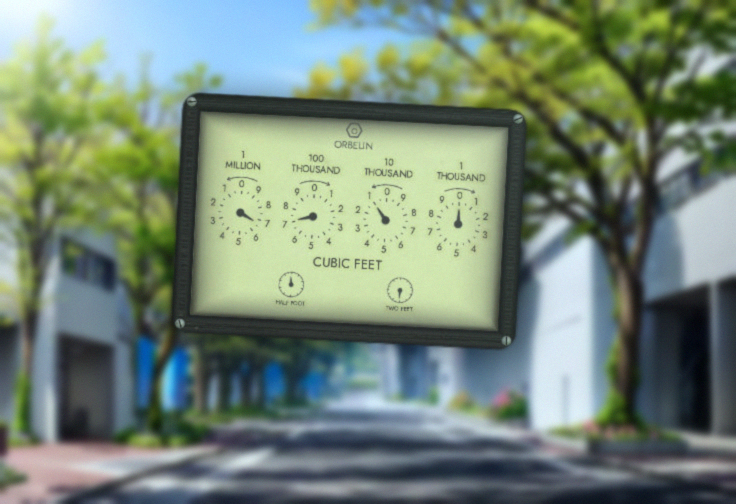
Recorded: 671000 ft³
